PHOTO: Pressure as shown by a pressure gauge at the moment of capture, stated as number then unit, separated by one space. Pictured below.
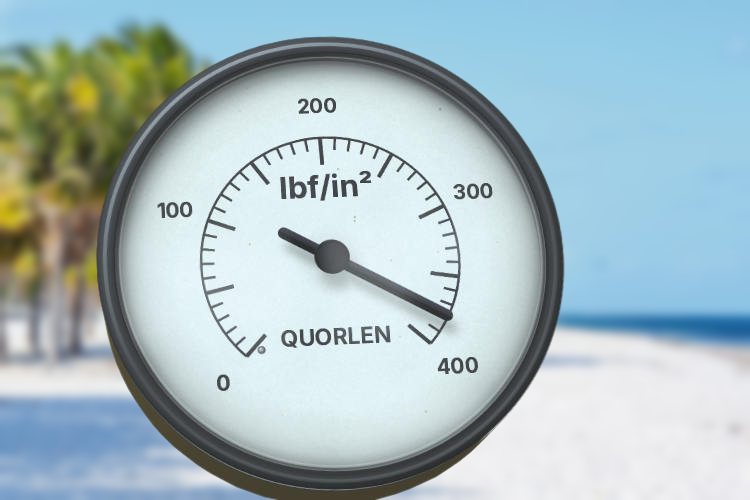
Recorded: 380 psi
